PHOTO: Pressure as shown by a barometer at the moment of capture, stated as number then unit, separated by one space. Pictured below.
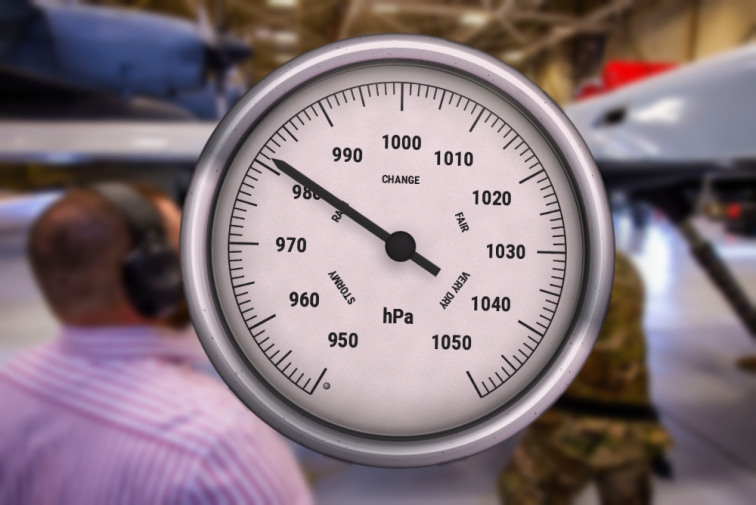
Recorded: 981 hPa
